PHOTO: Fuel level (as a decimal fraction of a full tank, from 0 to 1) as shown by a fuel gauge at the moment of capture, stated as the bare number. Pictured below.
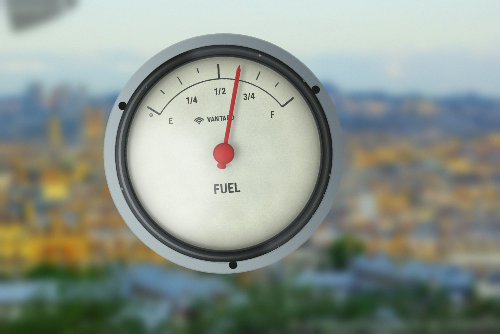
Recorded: 0.625
